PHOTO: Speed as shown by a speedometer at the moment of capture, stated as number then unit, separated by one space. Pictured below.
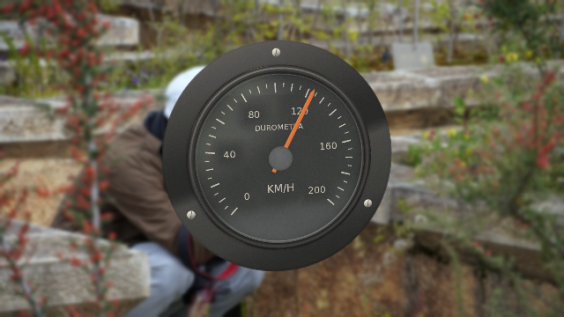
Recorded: 122.5 km/h
